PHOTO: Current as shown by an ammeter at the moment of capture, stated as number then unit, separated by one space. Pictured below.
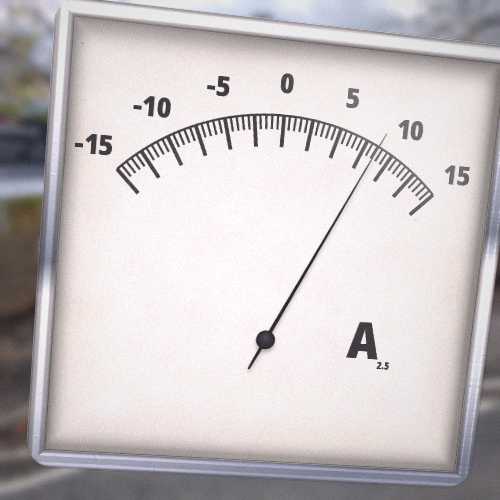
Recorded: 8.5 A
